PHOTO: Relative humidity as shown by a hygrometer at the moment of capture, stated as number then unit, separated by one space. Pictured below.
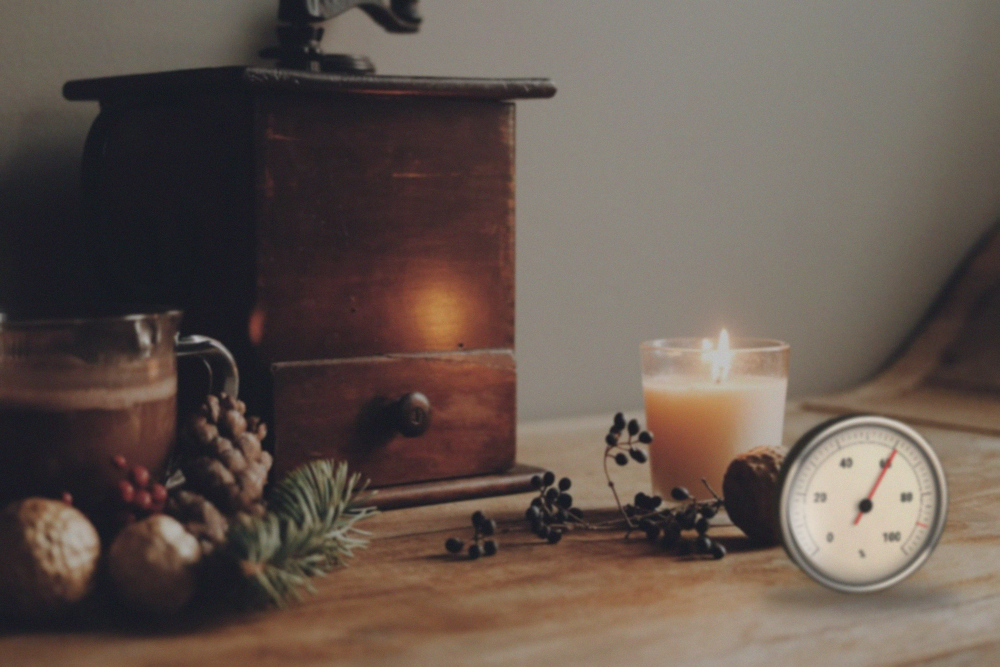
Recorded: 60 %
